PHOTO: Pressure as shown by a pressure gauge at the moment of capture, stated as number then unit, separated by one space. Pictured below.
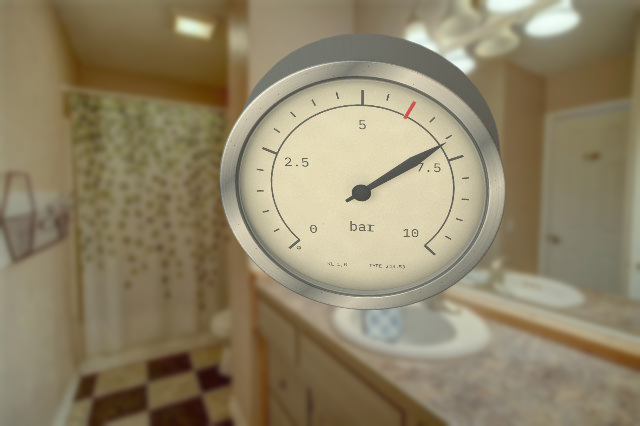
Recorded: 7 bar
